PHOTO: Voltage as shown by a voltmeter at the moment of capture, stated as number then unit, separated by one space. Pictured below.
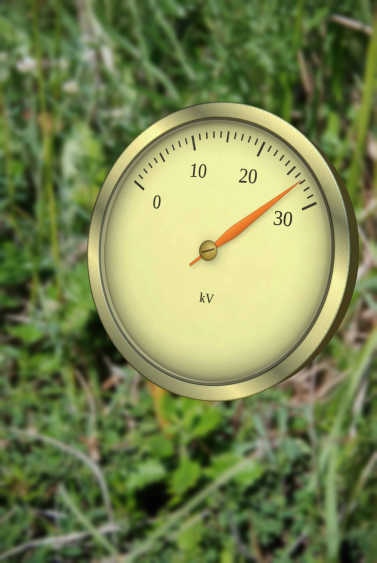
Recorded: 27 kV
